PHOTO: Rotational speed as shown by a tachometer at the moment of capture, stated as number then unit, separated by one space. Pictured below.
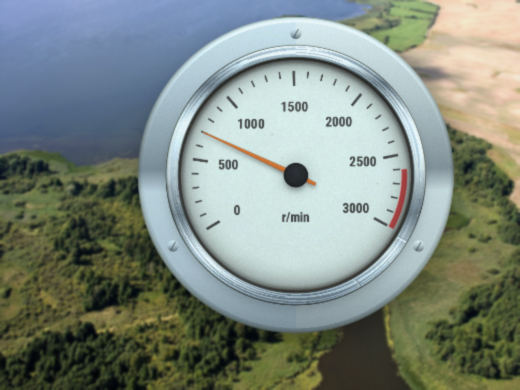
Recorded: 700 rpm
